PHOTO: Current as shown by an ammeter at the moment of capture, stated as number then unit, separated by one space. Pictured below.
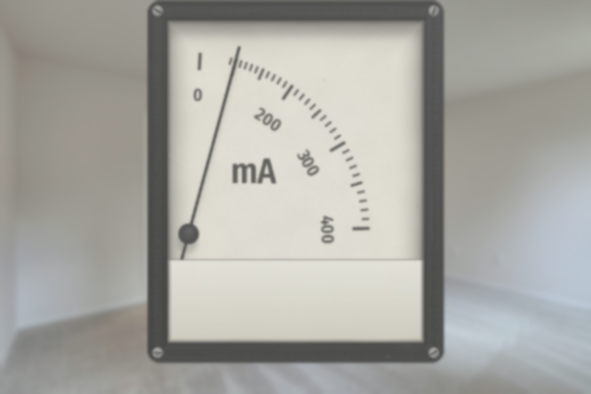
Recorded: 100 mA
